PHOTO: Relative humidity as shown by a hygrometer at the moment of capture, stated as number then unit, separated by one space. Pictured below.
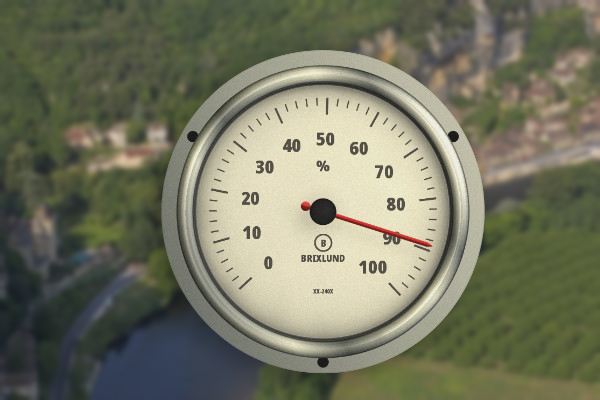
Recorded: 89 %
